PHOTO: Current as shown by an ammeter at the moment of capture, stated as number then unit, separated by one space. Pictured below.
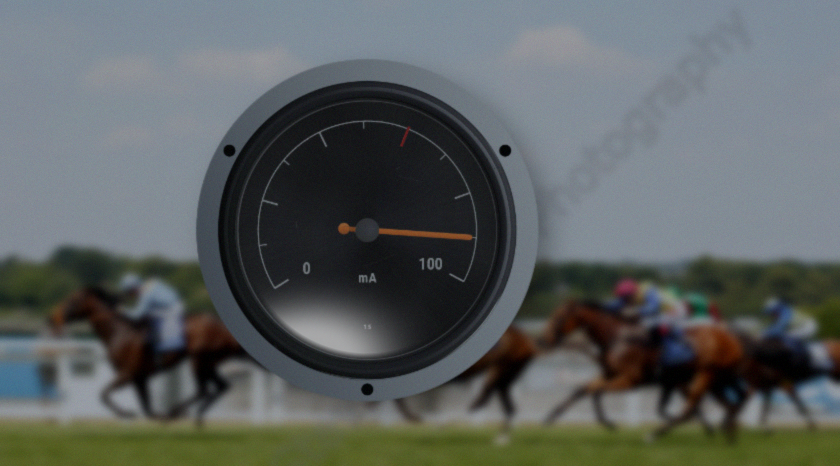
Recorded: 90 mA
